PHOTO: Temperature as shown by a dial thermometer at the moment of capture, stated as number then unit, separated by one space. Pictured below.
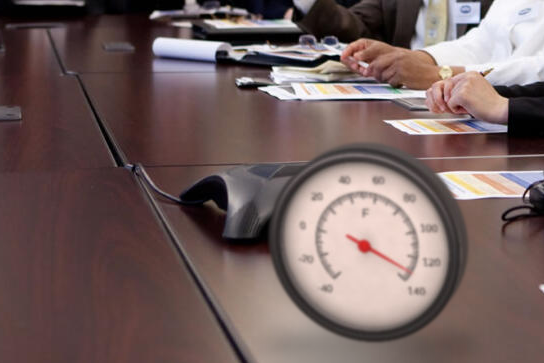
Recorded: 130 °F
